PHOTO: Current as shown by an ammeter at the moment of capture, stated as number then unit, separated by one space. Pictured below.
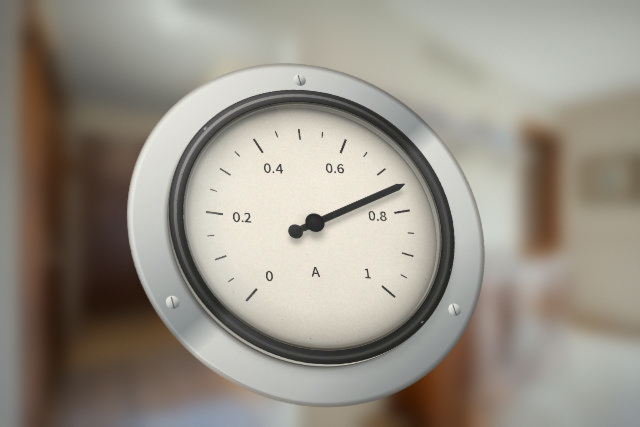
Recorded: 0.75 A
